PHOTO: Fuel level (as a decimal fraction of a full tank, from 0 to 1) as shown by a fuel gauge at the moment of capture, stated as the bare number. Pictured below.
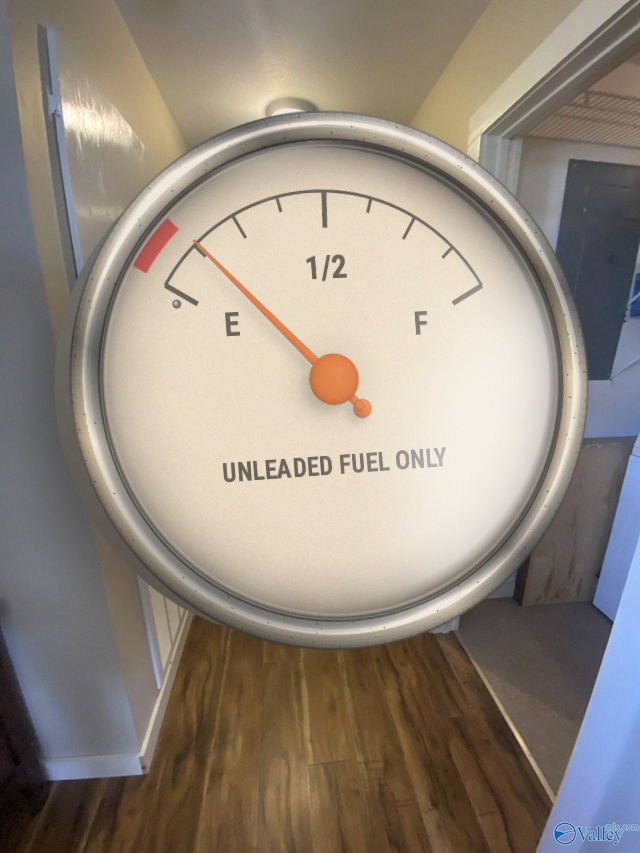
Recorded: 0.125
